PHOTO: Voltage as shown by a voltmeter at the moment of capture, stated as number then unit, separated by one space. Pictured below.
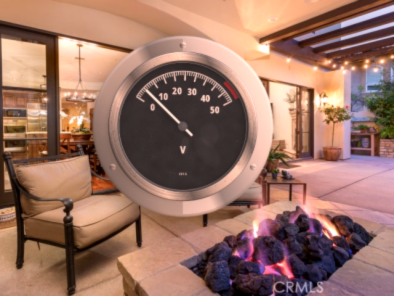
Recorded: 5 V
